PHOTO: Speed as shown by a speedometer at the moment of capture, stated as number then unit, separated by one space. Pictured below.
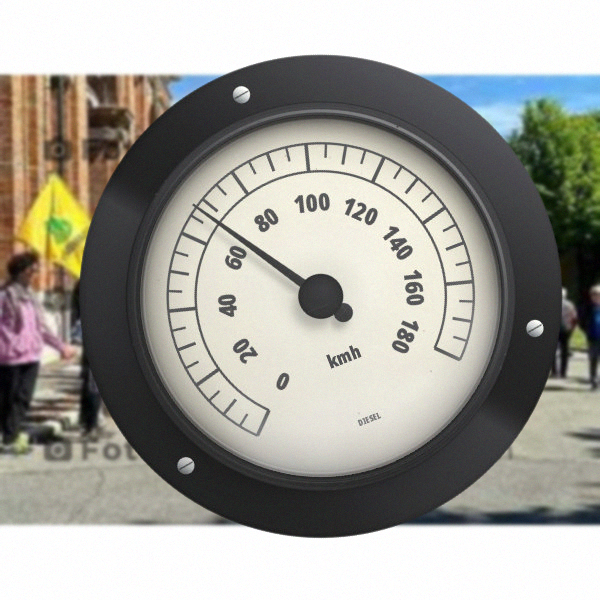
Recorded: 67.5 km/h
